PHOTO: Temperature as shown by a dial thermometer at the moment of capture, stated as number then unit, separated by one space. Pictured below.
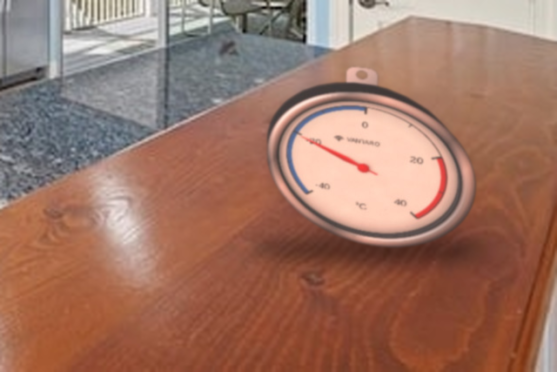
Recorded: -20 °C
